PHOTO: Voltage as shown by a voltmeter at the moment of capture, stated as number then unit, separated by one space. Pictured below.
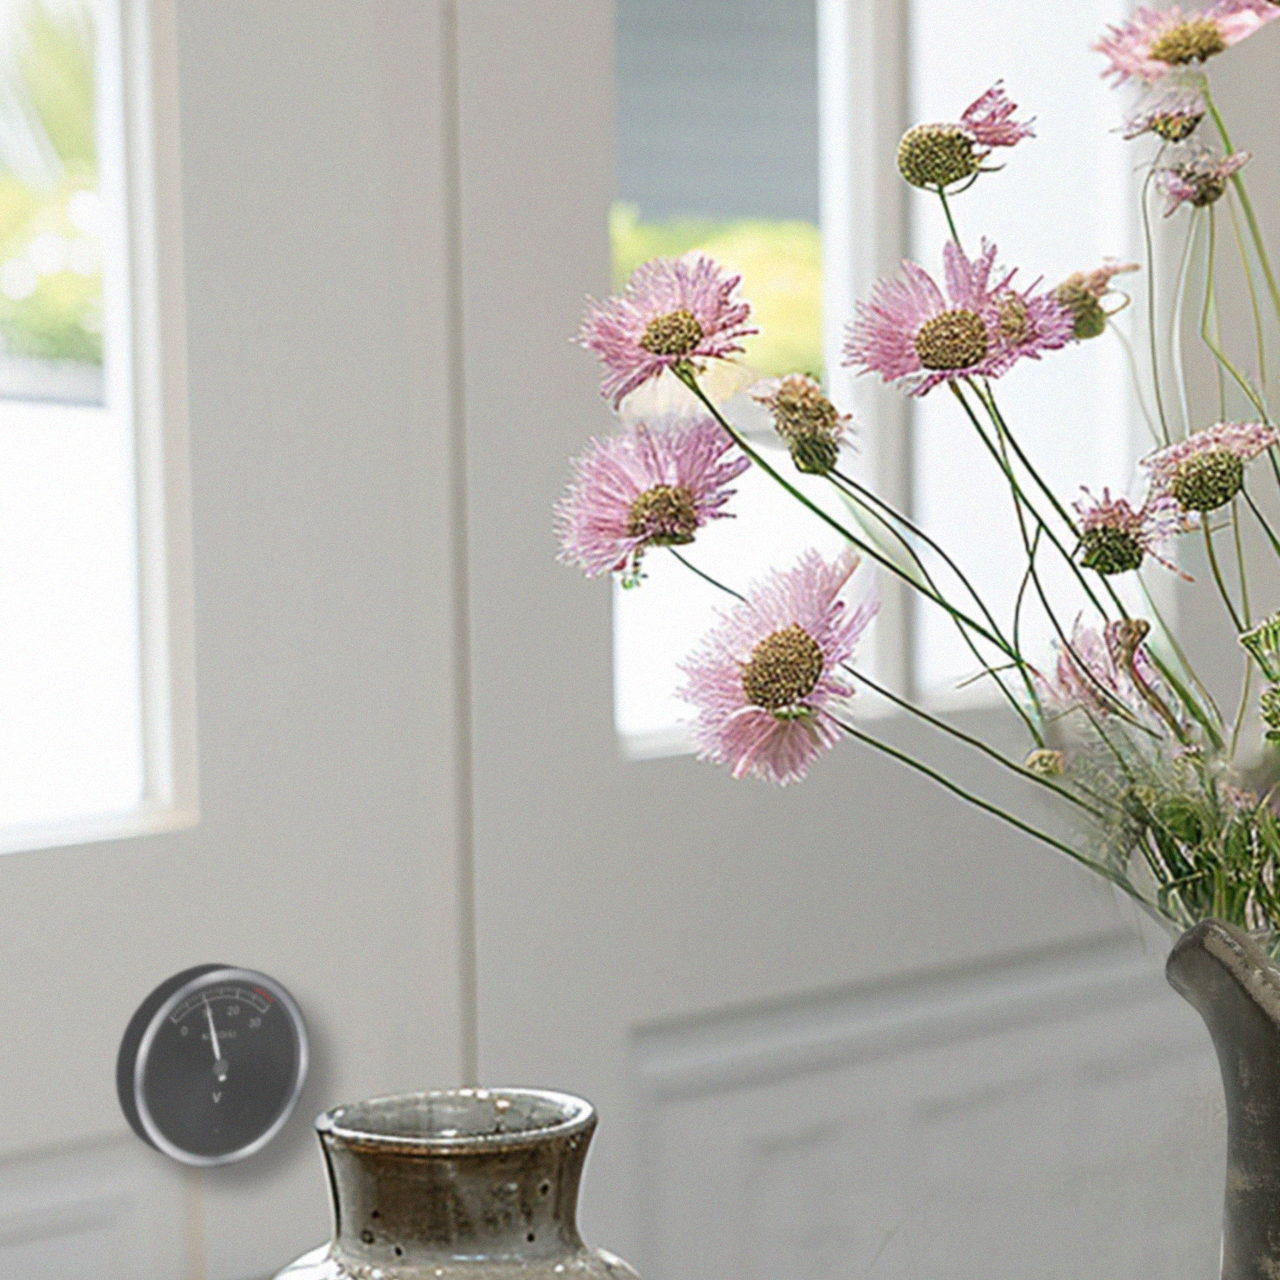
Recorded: 10 V
